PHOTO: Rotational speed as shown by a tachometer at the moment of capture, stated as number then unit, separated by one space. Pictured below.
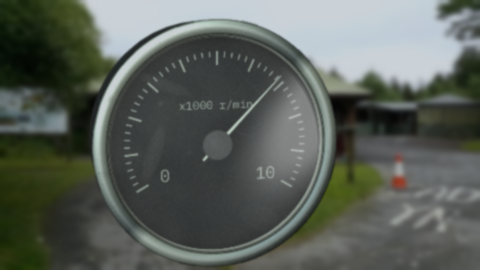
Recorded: 6800 rpm
